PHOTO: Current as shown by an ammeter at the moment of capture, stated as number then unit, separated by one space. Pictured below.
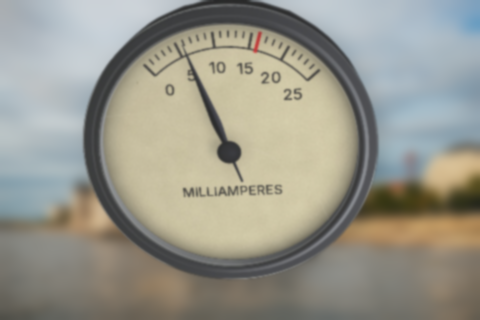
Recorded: 6 mA
